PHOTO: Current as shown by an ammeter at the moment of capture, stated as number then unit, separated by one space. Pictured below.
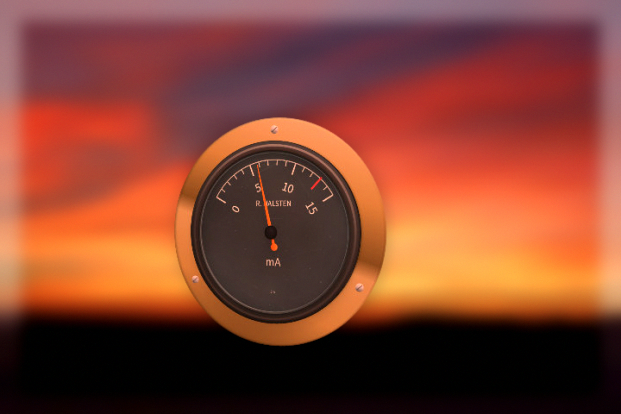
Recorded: 6 mA
